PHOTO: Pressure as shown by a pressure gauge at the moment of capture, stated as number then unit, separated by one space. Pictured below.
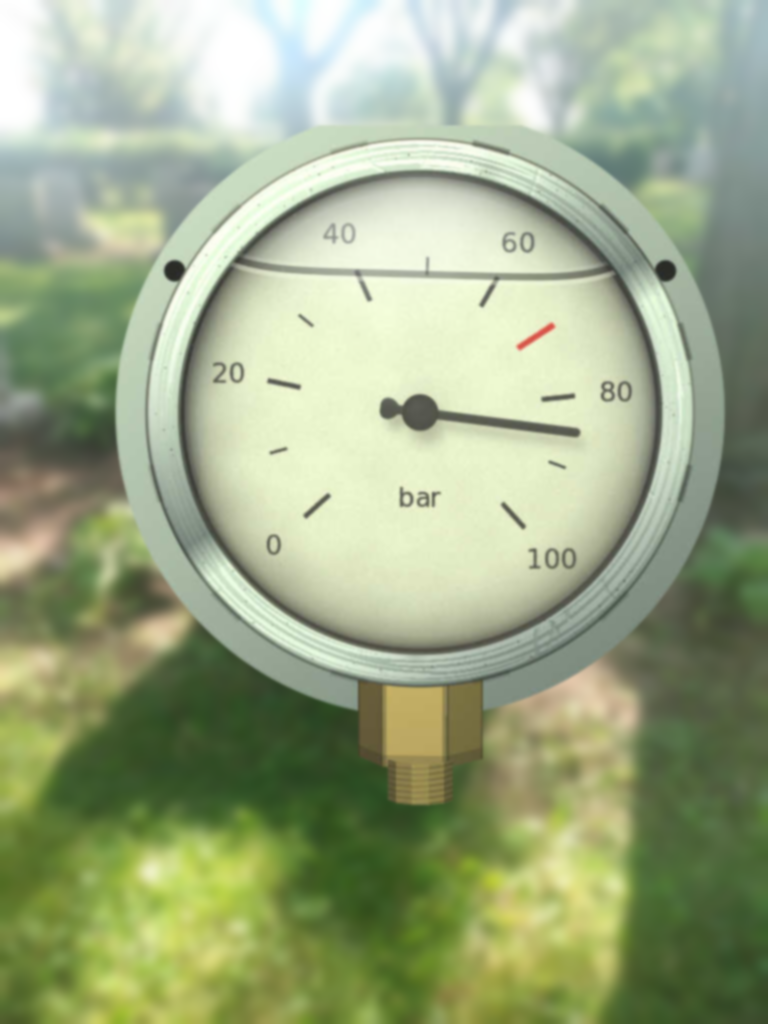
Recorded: 85 bar
